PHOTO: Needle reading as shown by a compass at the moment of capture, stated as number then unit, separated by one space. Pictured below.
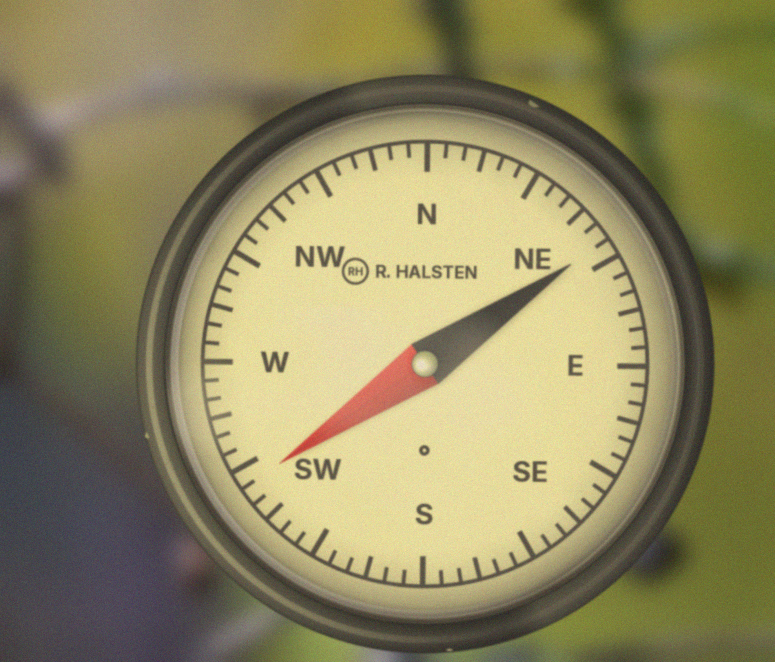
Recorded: 235 °
